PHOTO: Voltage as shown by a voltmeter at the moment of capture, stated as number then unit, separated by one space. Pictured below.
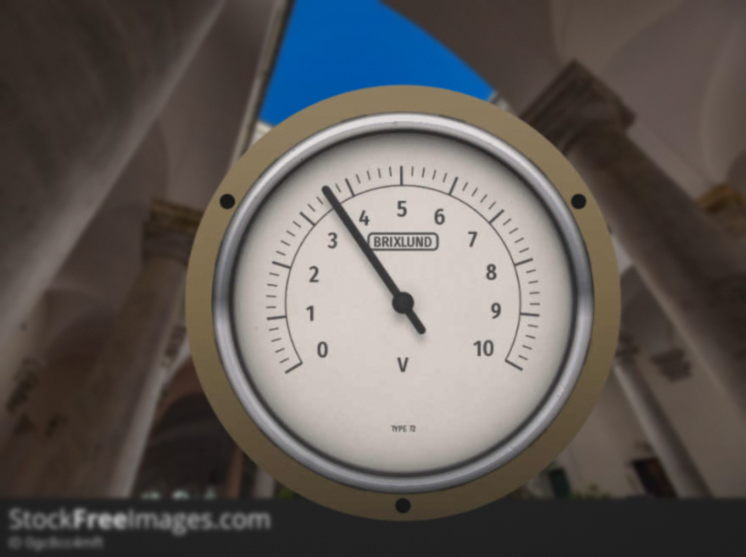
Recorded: 3.6 V
